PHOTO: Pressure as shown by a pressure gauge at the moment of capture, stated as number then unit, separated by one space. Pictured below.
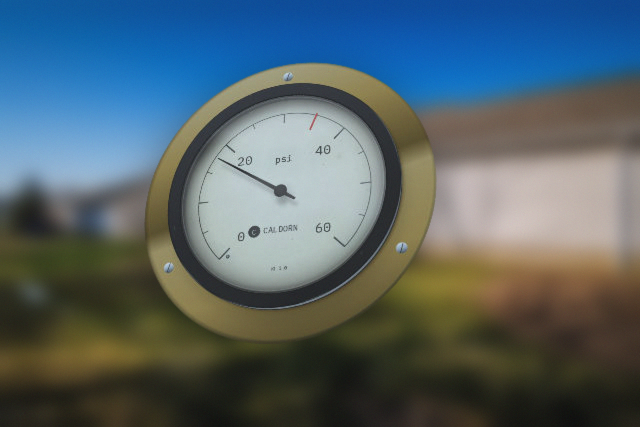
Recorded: 17.5 psi
